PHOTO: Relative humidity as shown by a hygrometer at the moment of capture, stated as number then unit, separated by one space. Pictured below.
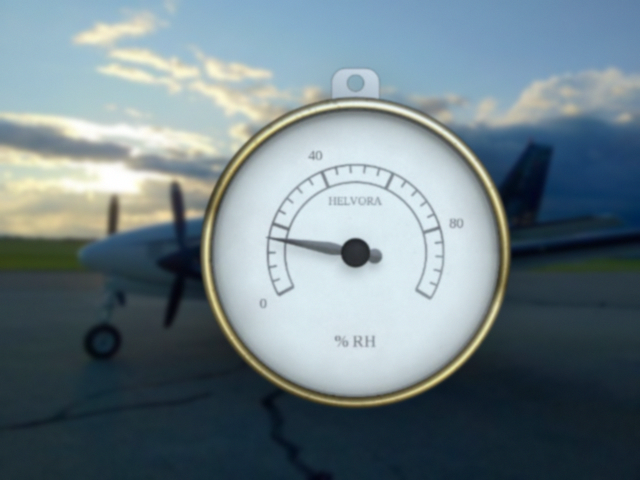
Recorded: 16 %
